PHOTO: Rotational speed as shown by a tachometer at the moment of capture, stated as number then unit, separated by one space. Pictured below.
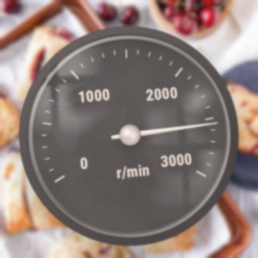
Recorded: 2550 rpm
